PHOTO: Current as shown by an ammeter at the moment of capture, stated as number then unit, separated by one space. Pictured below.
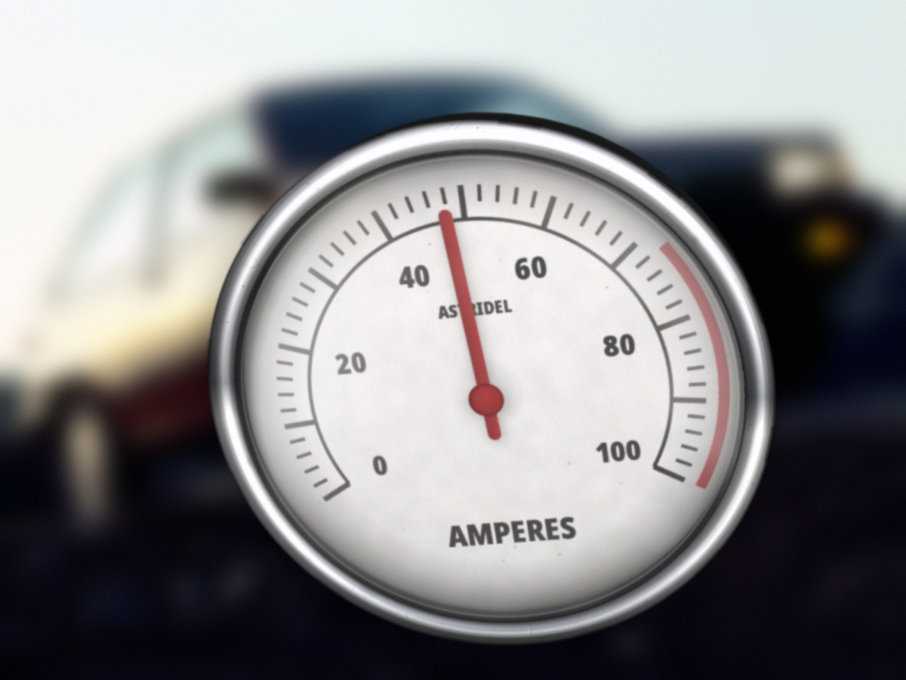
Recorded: 48 A
